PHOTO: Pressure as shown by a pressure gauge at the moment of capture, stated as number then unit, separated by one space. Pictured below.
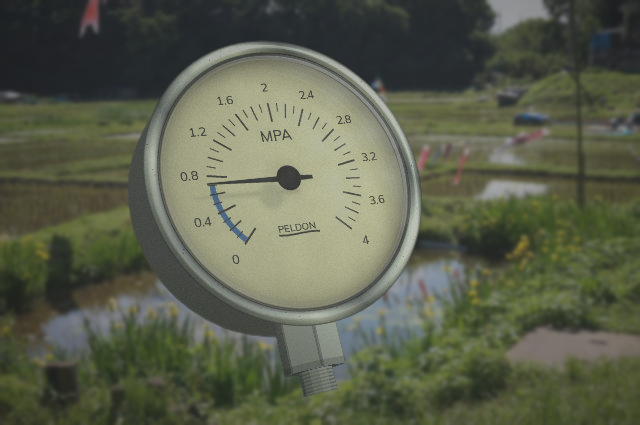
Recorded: 0.7 MPa
